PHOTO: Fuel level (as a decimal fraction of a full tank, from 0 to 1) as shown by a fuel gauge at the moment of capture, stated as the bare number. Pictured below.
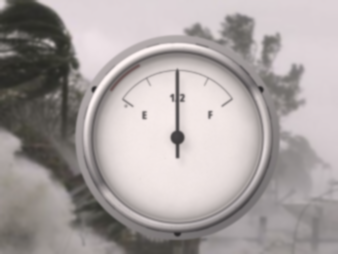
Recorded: 0.5
